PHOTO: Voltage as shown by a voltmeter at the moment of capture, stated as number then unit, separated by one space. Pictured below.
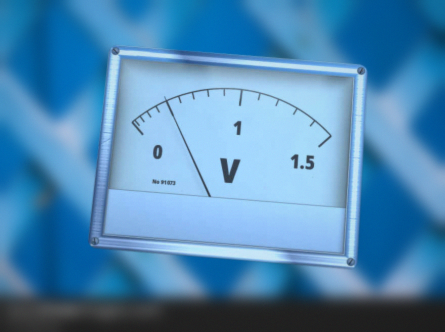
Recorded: 0.5 V
